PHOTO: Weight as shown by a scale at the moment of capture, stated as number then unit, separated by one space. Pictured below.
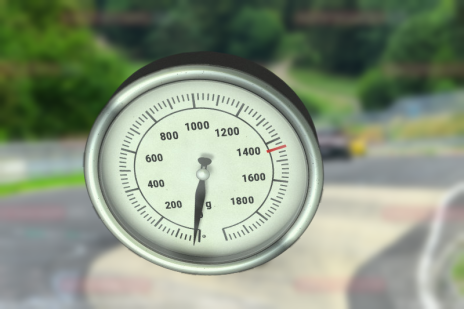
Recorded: 20 g
